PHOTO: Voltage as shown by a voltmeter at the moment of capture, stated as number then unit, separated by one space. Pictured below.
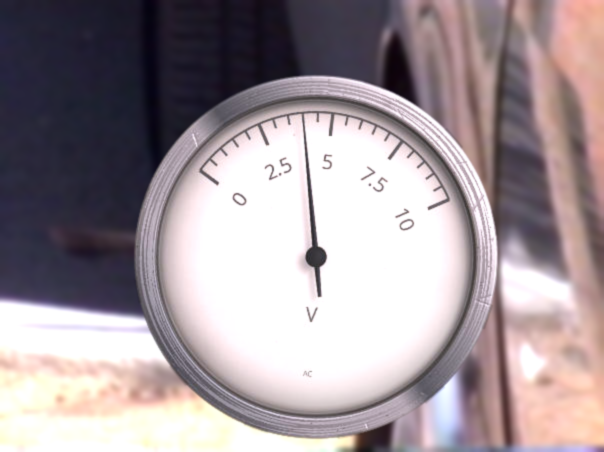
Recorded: 4 V
